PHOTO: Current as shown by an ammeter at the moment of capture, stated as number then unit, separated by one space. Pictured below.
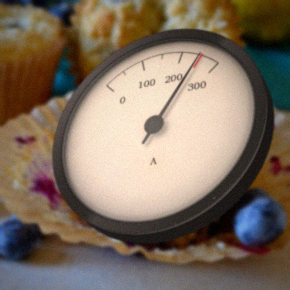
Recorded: 250 A
